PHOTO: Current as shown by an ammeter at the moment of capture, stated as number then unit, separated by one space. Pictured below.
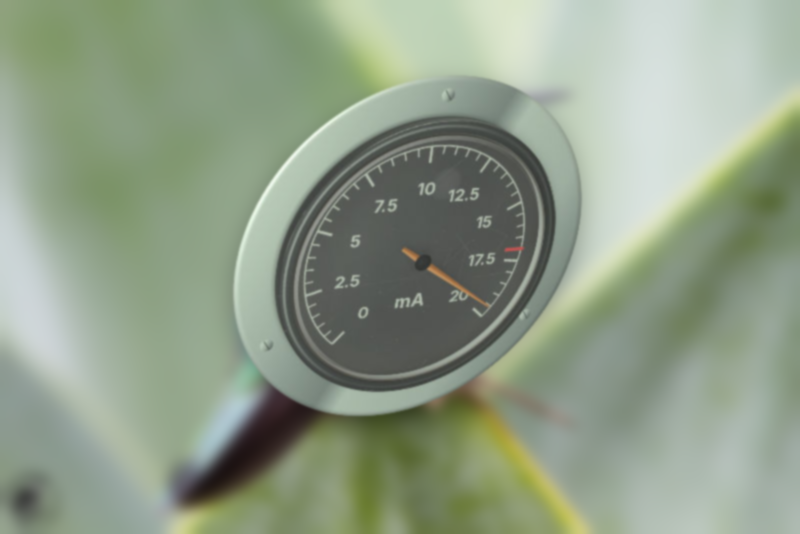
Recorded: 19.5 mA
